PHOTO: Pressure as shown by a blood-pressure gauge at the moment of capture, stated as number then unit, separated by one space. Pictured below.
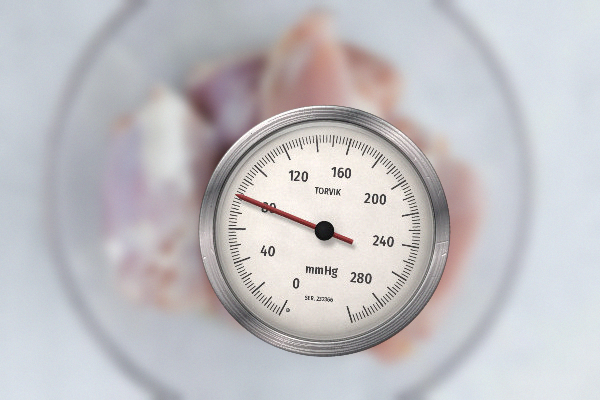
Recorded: 80 mmHg
